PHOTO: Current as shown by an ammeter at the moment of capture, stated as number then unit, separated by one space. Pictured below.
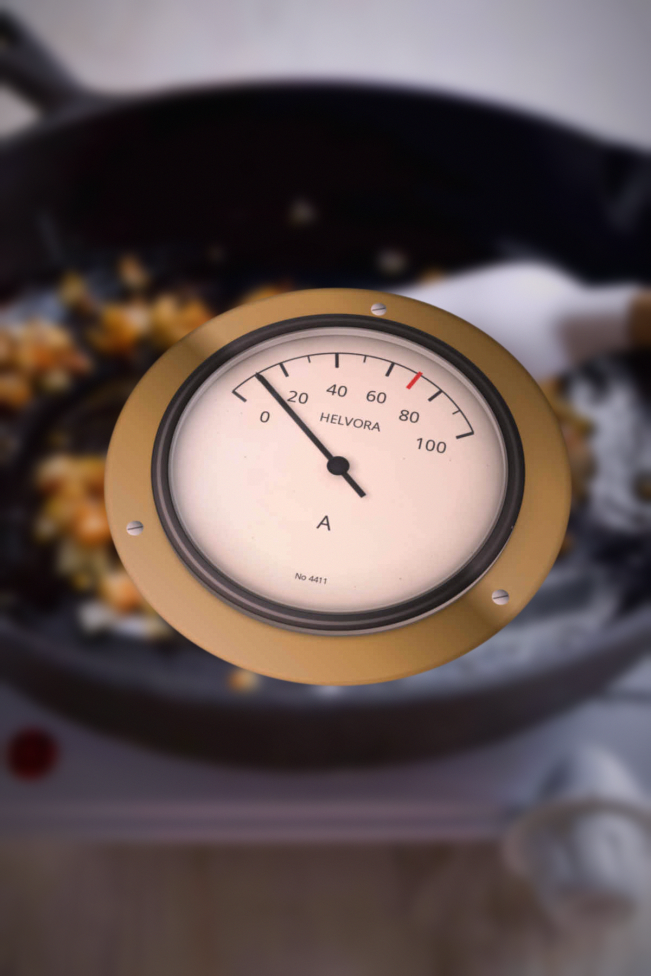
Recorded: 10 A
